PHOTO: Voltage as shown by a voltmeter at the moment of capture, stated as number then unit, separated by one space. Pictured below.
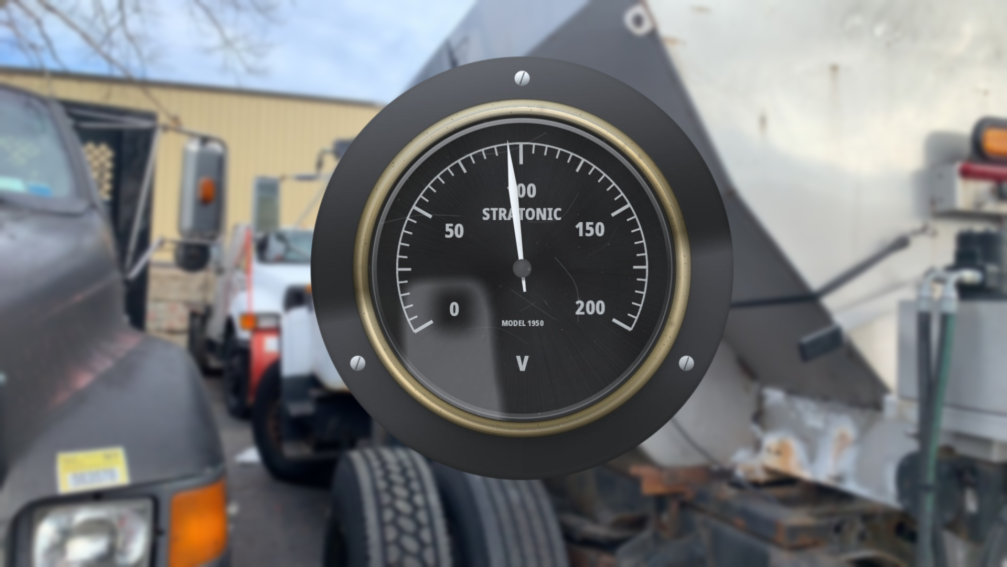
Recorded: 95 V
